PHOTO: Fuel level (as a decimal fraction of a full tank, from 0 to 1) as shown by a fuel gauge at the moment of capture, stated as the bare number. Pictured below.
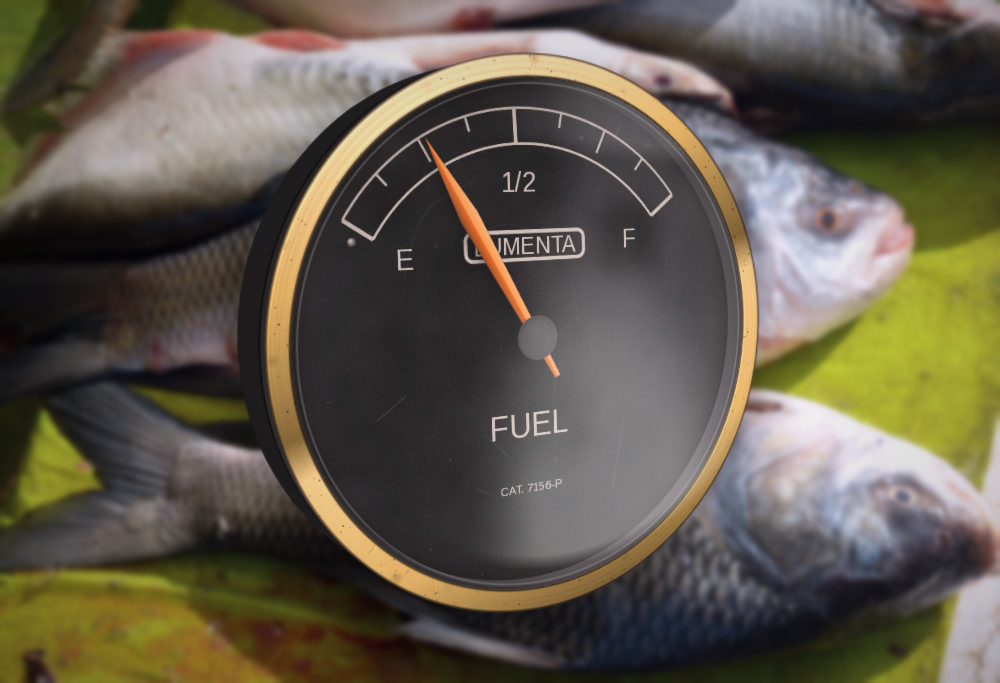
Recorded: 0.25
